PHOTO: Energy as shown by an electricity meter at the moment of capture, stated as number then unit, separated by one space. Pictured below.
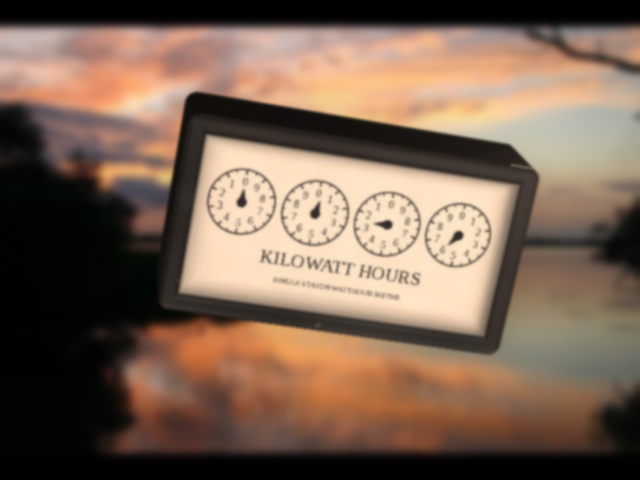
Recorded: 26 kWh
